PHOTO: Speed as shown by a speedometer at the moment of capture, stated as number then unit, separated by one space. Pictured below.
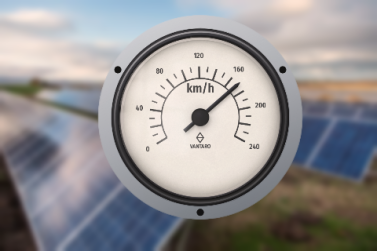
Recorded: 170 km/h
